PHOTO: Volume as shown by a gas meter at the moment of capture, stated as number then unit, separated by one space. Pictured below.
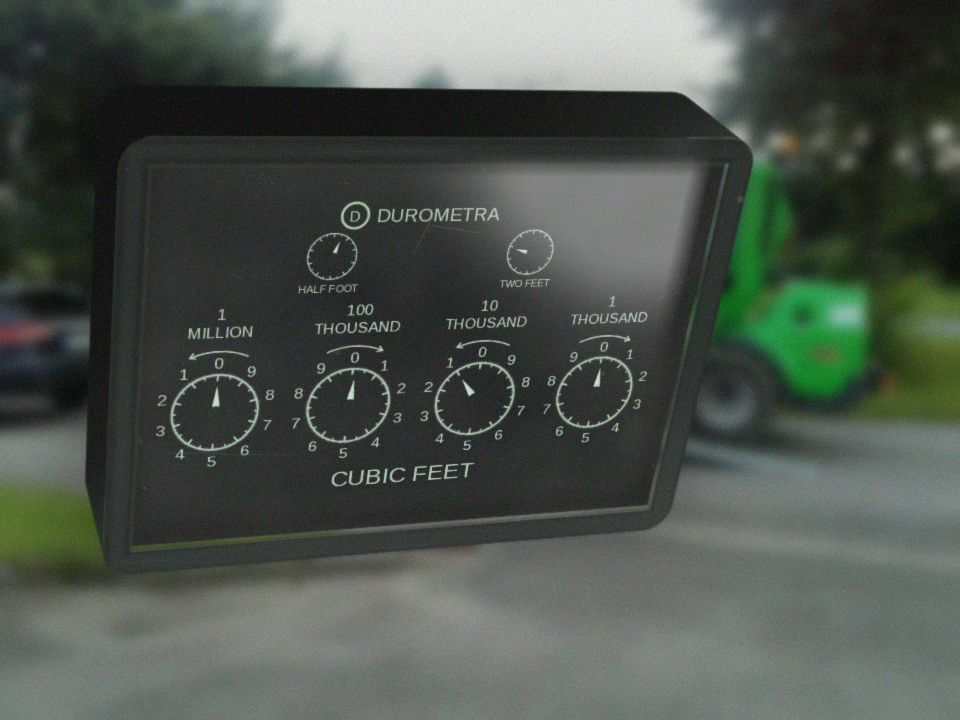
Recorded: 1000 ft³
